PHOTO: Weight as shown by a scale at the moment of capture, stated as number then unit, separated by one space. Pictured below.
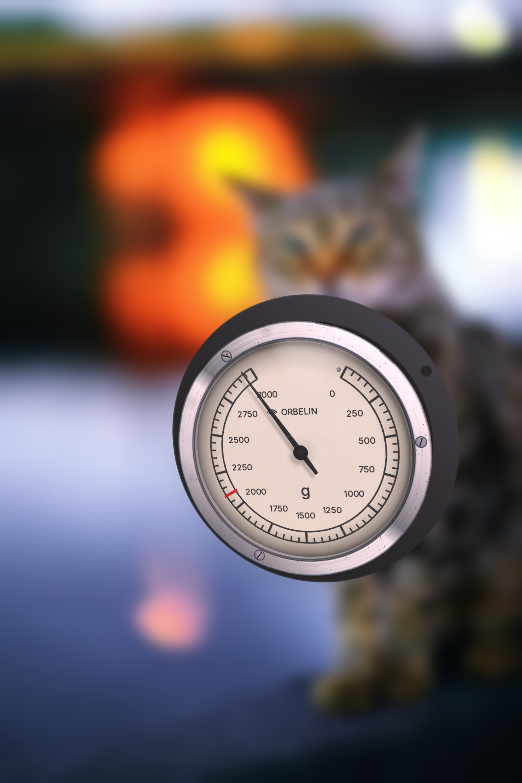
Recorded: 2950 g
